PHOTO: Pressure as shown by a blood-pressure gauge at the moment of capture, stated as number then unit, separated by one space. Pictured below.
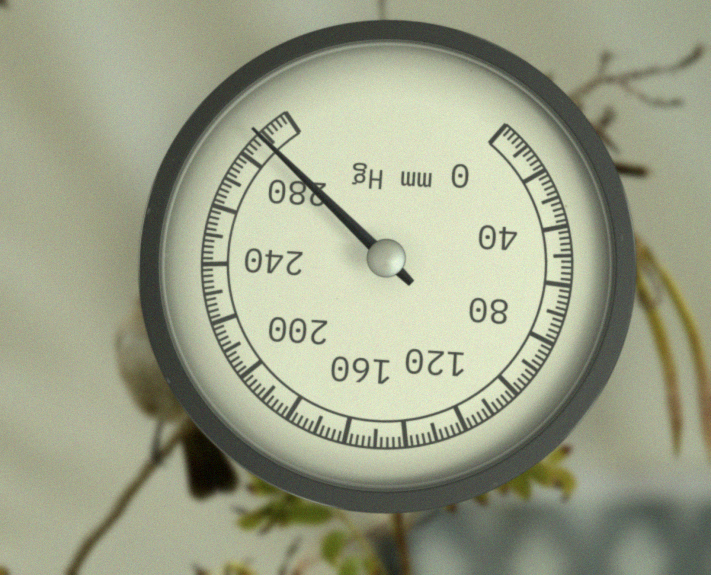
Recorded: 288 mmHg
